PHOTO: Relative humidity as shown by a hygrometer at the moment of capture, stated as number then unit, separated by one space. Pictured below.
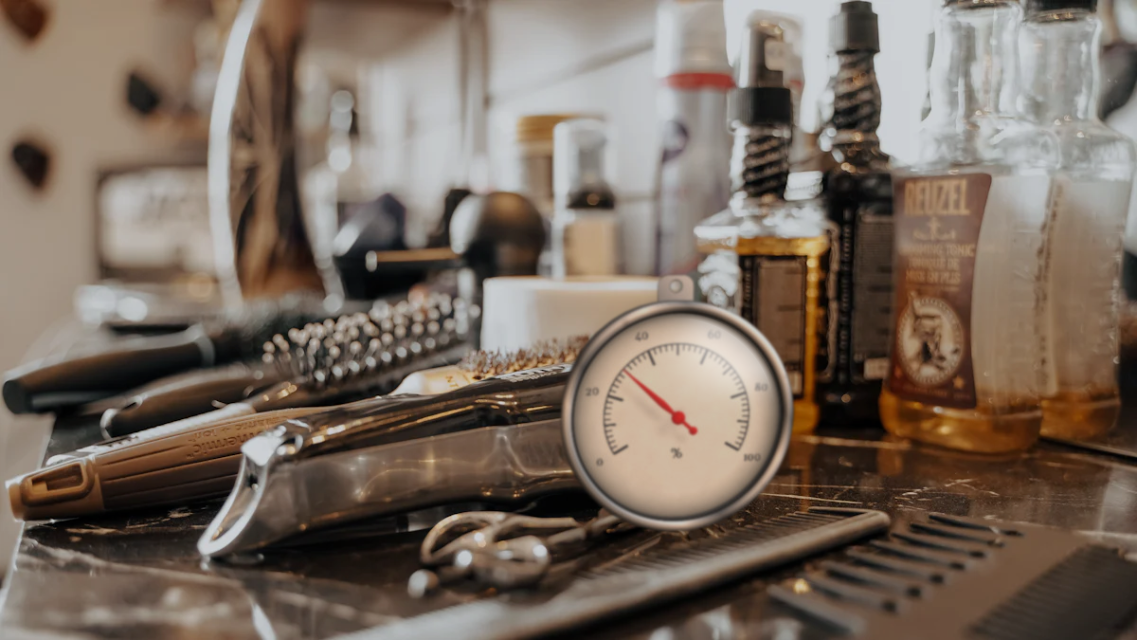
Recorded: 30 %
